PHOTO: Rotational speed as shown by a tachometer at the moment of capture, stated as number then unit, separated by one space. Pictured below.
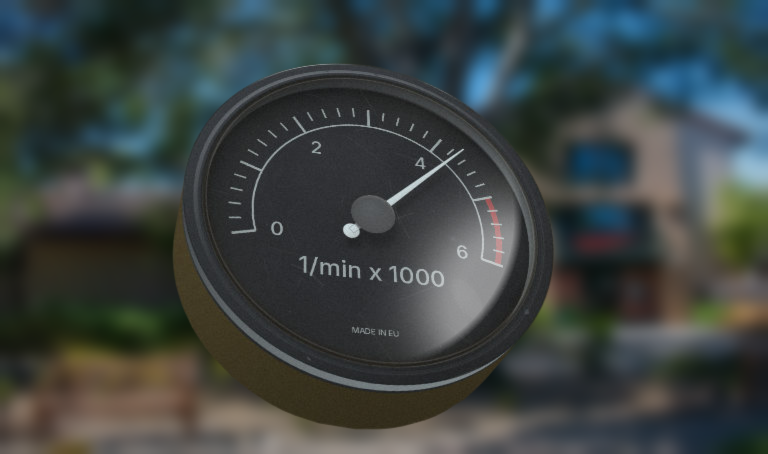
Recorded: 4300 rpm
